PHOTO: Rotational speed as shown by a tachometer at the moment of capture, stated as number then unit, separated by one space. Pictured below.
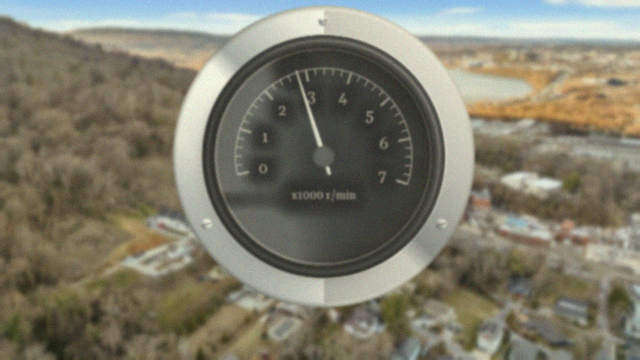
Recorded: 2800 rpm
